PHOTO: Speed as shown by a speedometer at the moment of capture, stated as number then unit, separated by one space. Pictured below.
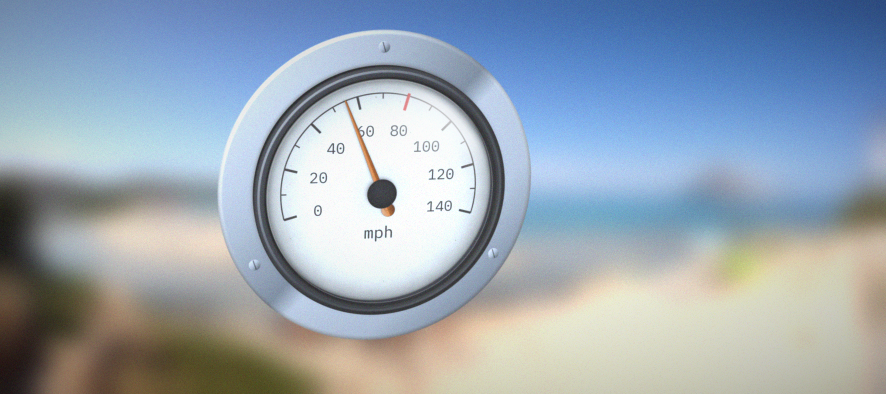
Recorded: 55 mph
